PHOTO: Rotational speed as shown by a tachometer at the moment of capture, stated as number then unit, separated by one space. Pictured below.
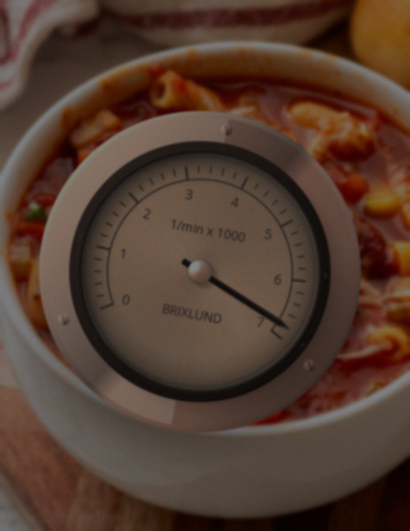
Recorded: 6800 rpm
